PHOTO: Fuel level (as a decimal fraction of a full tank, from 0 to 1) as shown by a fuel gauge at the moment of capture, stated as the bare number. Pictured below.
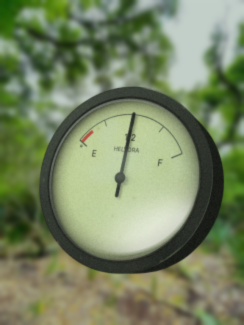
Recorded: 0.5
